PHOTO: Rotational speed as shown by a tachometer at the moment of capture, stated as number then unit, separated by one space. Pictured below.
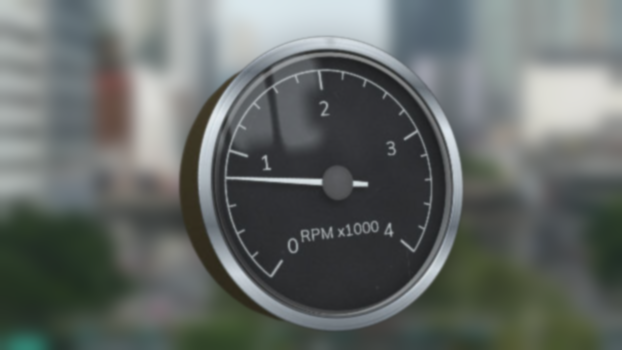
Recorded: 800 rpm
